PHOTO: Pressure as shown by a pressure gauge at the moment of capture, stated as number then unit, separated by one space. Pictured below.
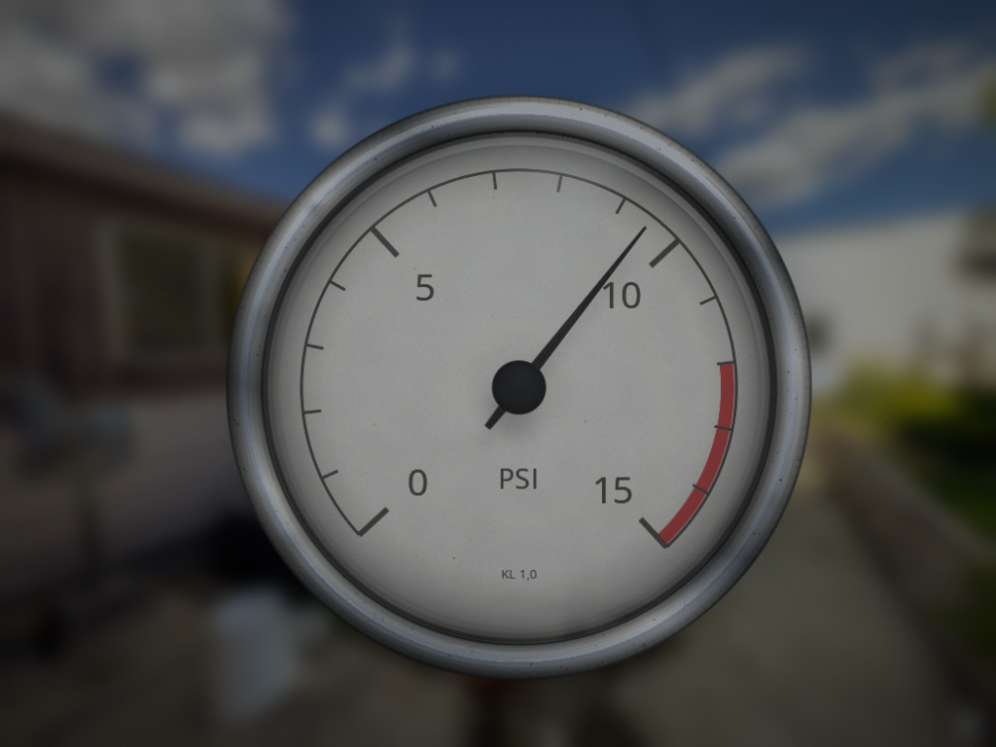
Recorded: 9.5 psi
